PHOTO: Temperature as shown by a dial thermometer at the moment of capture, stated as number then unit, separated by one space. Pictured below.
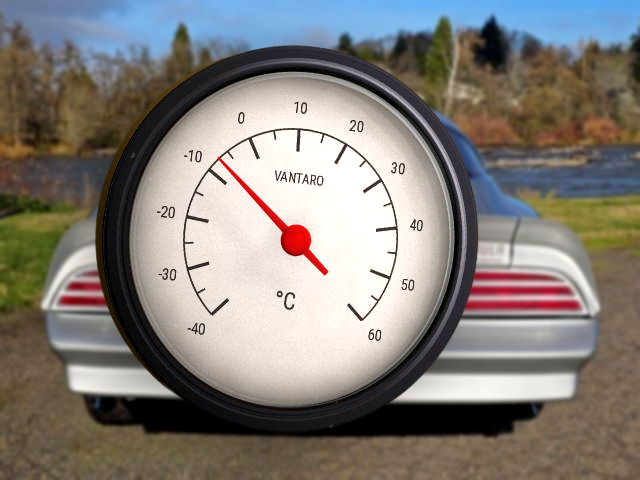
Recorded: -7.5 °C
